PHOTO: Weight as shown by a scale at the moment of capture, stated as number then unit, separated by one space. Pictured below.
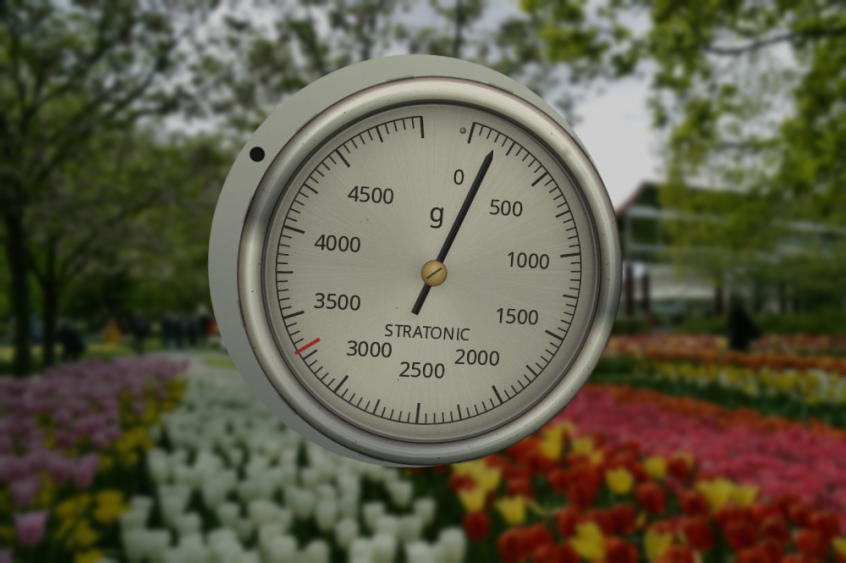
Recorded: 150 g
